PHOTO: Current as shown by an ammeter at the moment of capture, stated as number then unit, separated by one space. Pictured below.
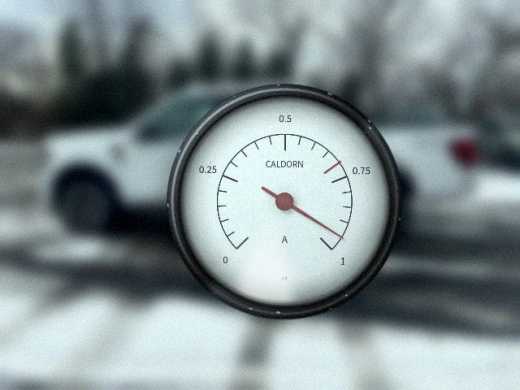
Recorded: 0.95 A
